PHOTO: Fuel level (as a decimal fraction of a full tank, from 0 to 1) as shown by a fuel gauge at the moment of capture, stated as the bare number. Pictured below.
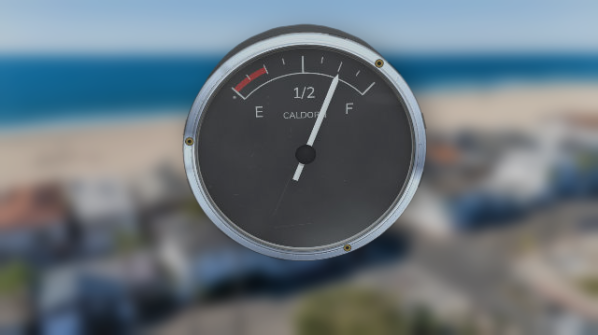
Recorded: 0.75
